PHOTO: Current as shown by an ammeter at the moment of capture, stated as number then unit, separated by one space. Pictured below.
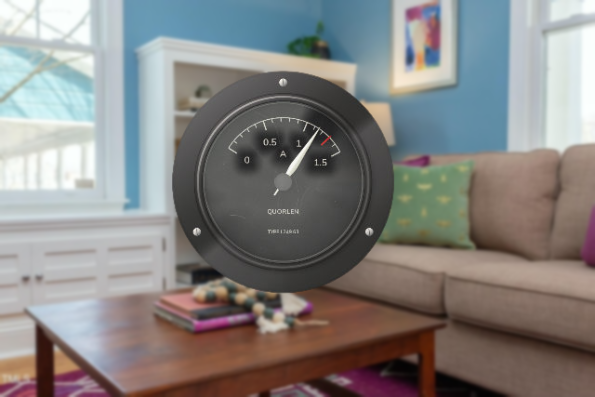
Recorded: 1.15 A
